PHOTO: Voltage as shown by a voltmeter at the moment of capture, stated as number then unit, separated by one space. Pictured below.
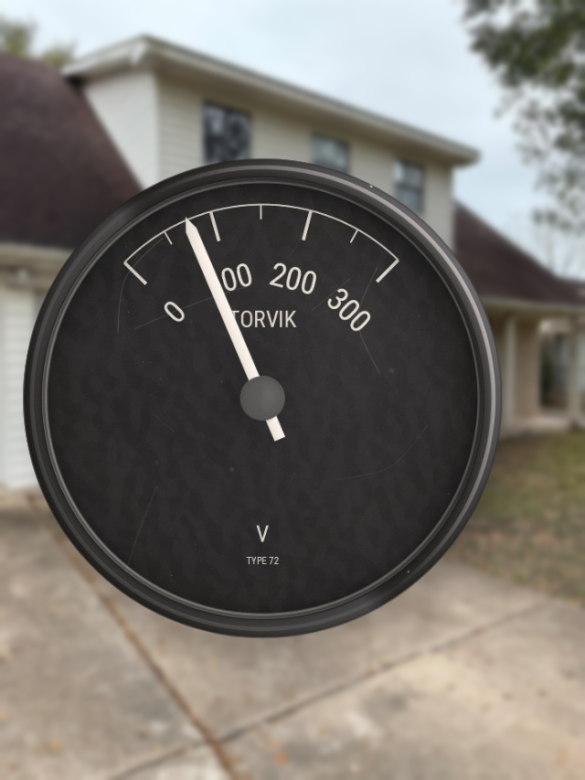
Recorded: 75 V
